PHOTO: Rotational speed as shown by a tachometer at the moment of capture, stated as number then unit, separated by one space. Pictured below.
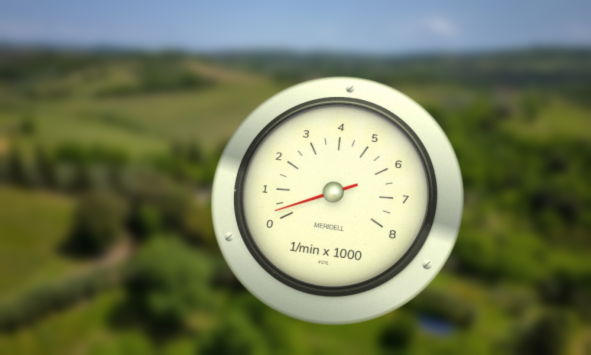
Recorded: 250 rpm
